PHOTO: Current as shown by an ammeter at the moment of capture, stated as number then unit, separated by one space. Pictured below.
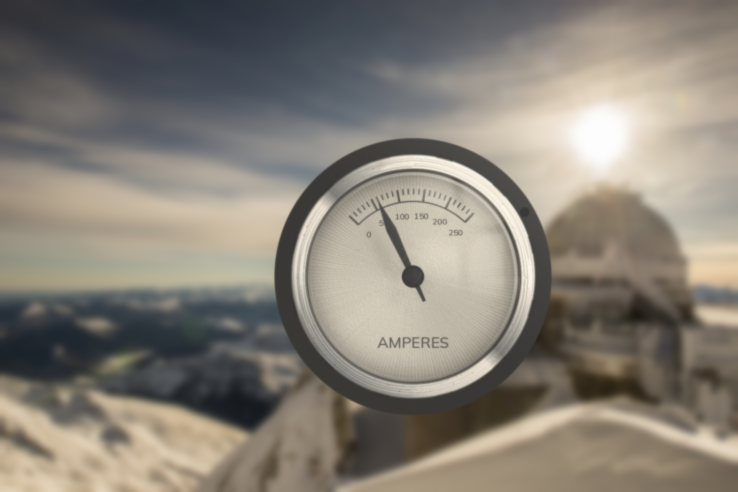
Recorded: 60 A
